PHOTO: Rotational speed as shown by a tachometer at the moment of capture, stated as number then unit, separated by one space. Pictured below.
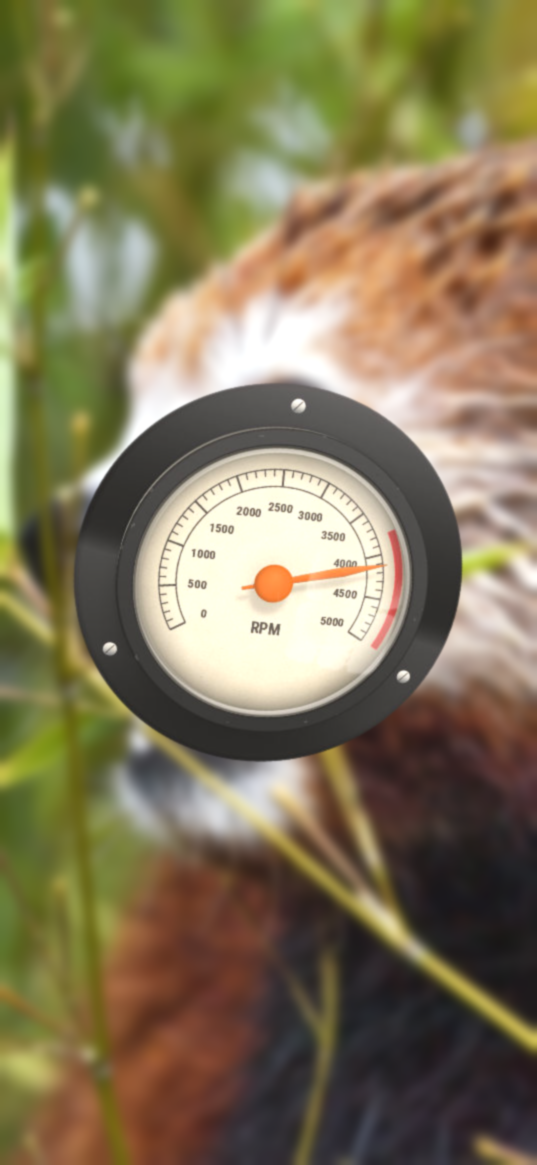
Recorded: 4100 rpm
